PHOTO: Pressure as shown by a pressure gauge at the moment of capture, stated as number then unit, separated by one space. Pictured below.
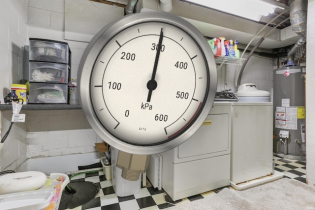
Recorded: 300 kPa
